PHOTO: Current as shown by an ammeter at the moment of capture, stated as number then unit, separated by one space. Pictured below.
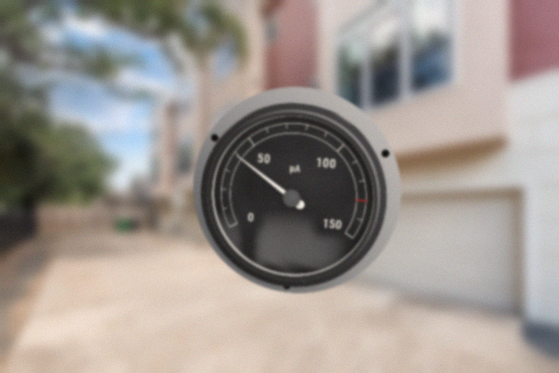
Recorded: 40 µA
